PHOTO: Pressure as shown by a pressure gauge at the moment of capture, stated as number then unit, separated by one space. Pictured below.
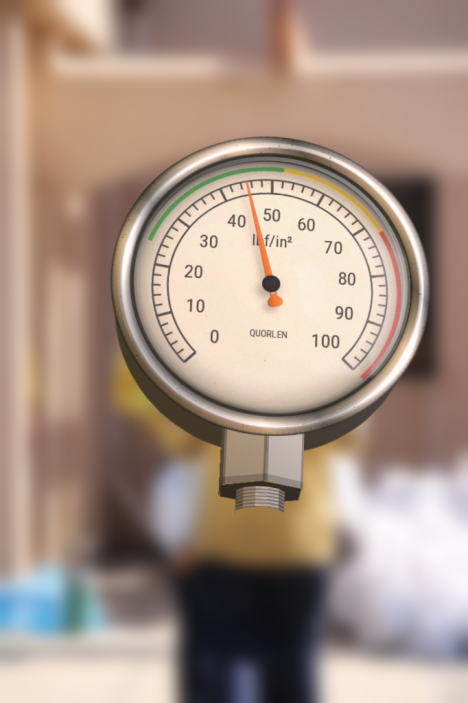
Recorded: 45 psi
